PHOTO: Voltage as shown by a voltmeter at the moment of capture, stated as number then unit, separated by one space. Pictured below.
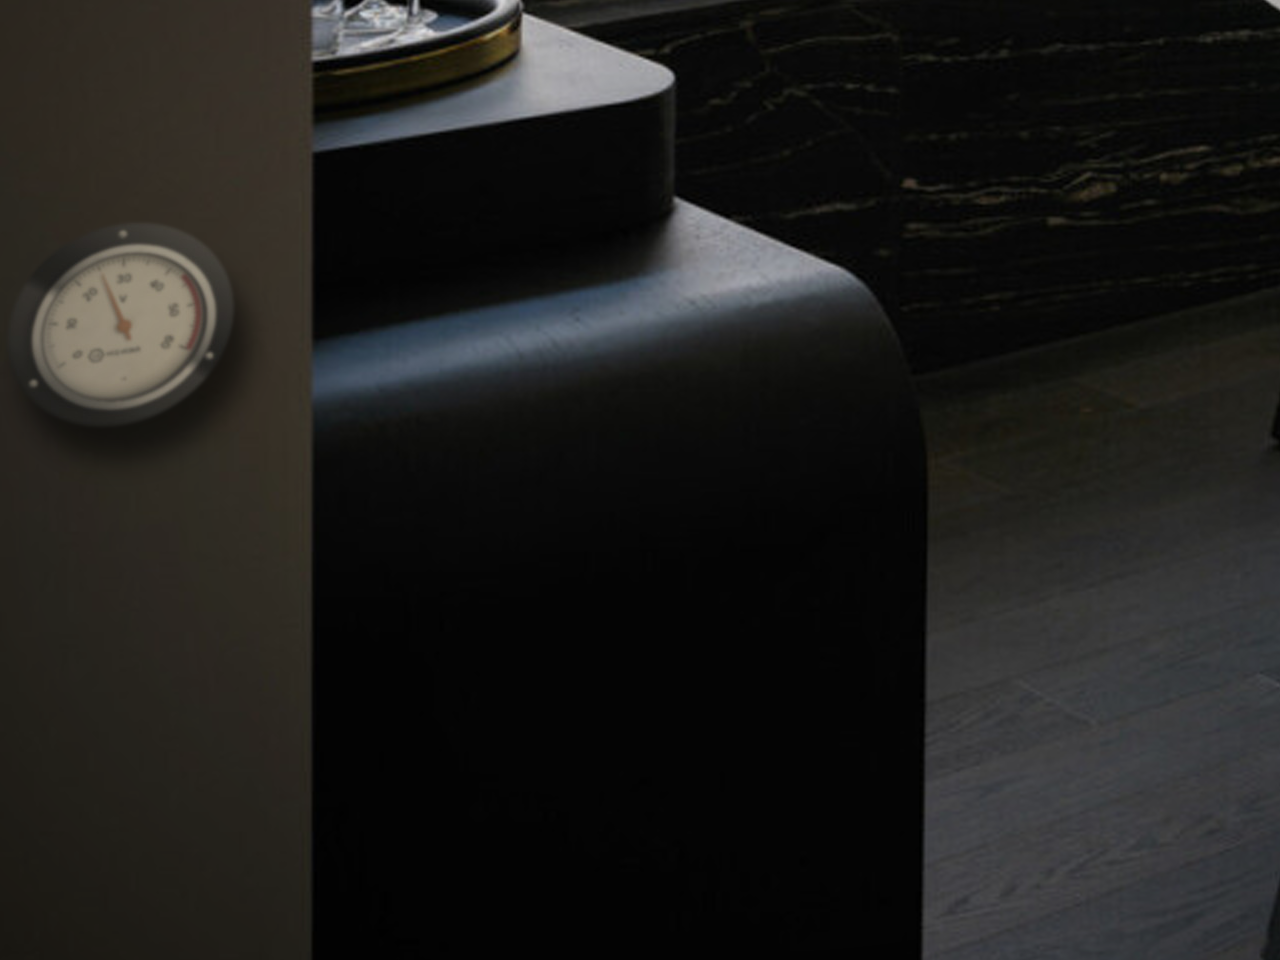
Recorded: 25 V
